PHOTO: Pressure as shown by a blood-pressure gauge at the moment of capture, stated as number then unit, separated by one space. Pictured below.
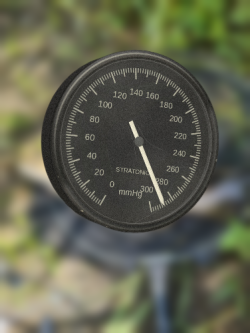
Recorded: 290 mmHg
